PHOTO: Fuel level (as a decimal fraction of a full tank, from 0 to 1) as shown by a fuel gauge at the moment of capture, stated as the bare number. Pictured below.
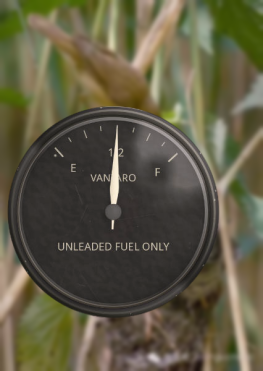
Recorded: 0.5
